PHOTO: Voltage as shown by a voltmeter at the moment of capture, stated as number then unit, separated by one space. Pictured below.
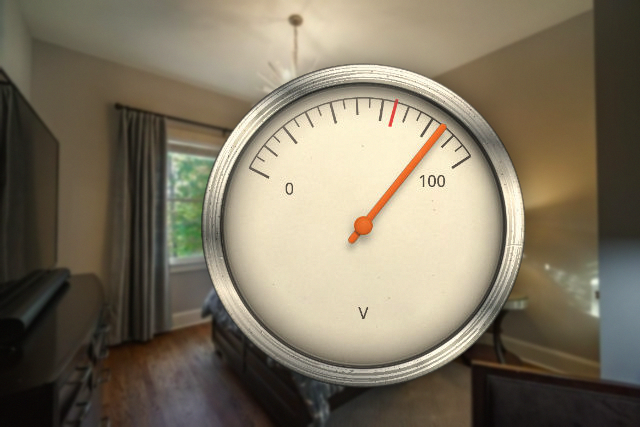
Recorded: 85 V
